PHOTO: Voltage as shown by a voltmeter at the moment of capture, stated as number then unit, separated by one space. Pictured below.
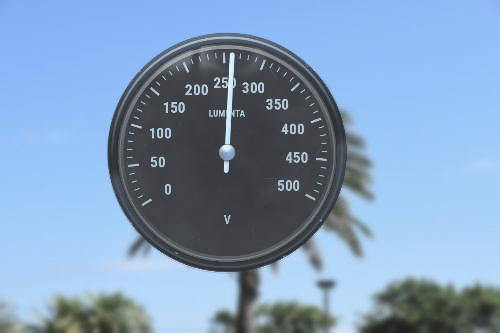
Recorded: 260 V
